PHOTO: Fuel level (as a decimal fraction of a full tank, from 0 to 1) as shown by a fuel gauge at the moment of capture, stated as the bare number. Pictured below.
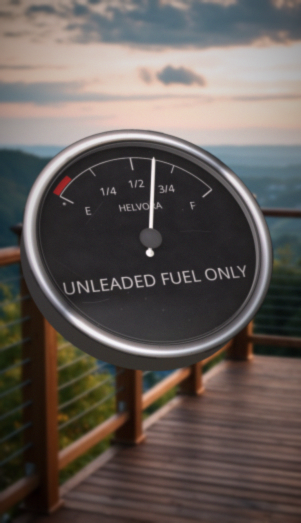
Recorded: 0.625
